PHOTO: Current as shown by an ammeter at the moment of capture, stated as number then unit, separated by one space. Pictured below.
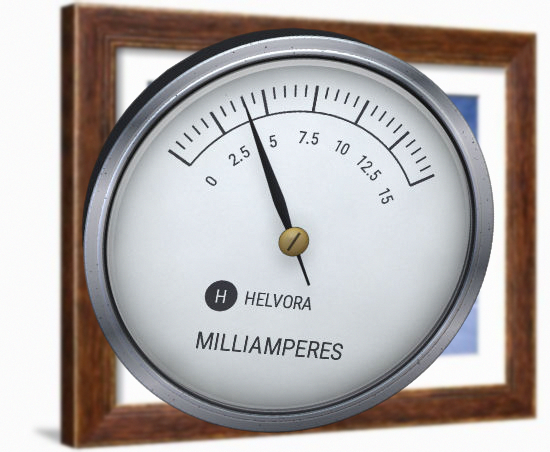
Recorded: 4 mA
